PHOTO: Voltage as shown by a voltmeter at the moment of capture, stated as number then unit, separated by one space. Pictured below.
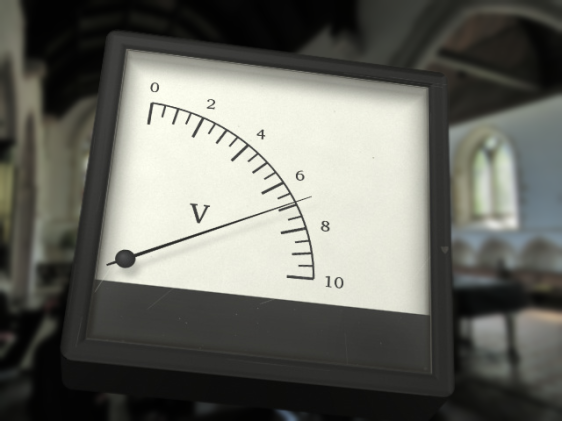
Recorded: 7 V
